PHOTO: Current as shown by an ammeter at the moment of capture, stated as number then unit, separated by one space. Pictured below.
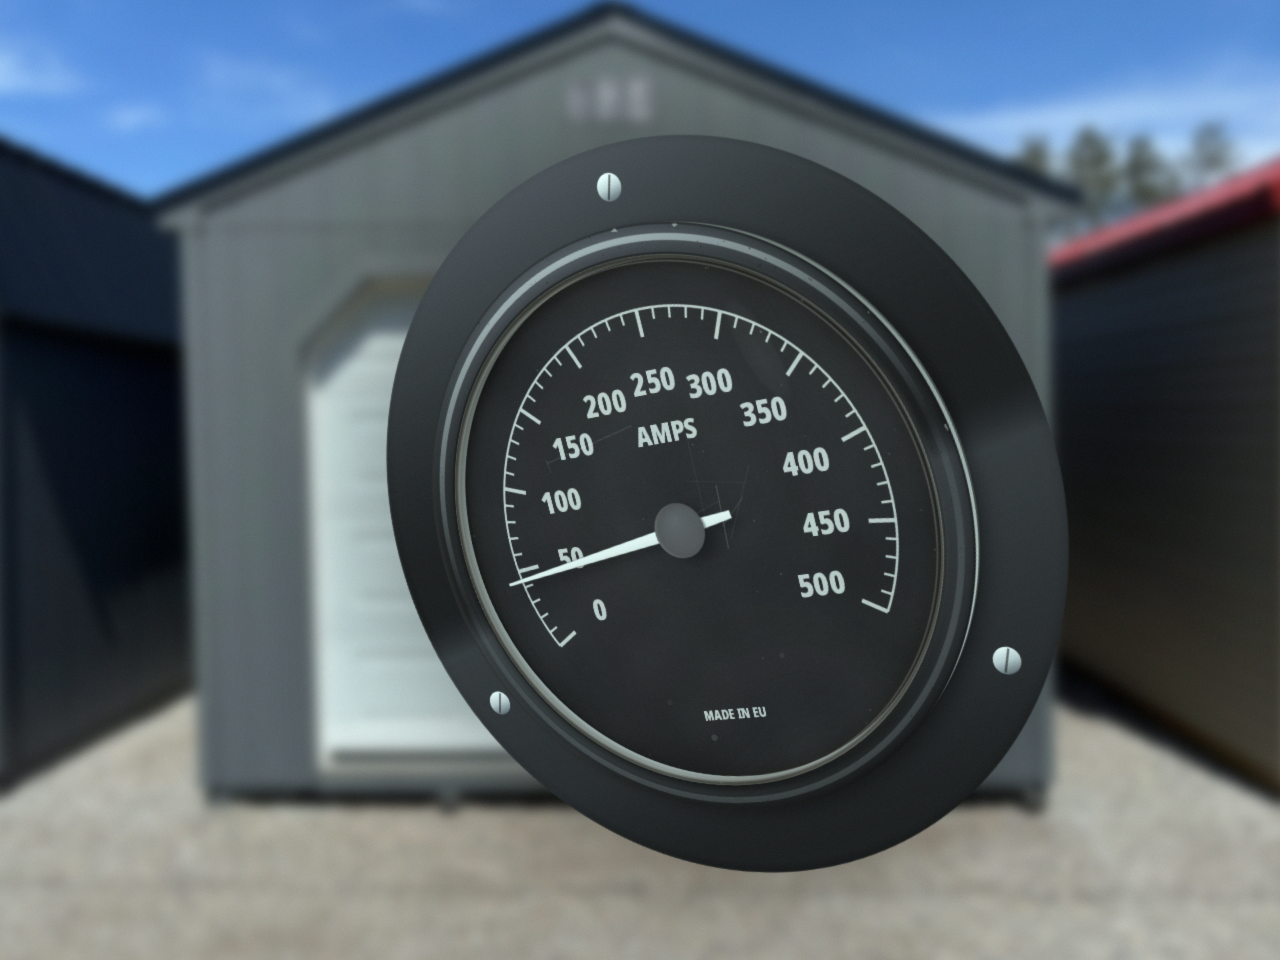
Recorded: 45 A
